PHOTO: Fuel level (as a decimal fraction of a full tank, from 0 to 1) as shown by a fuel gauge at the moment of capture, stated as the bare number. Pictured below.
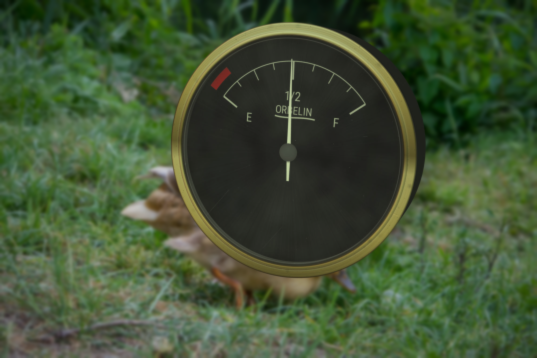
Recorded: 0.5
